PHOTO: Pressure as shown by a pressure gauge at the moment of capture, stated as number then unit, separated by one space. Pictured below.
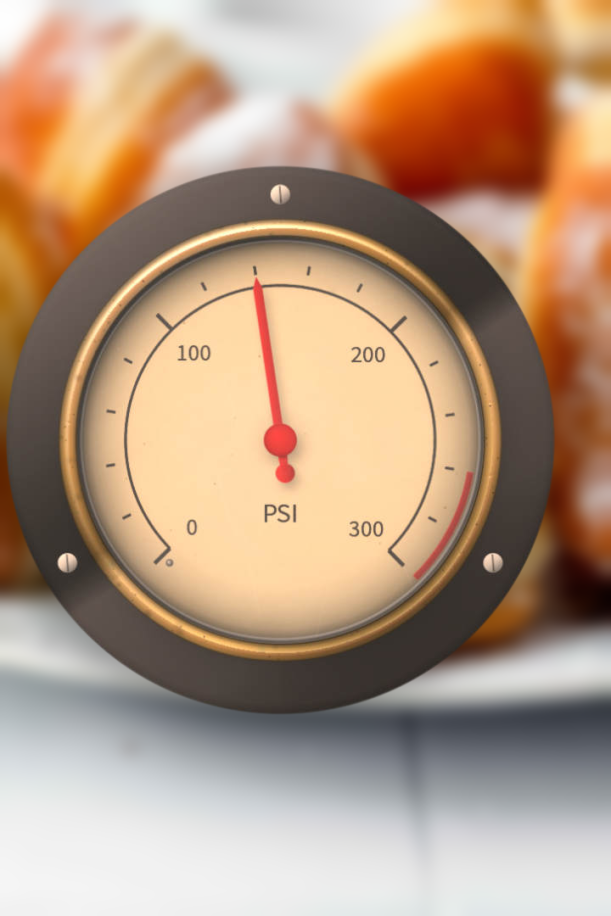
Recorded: 140 psi
